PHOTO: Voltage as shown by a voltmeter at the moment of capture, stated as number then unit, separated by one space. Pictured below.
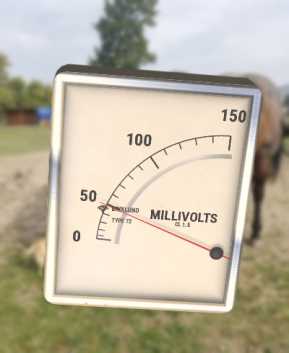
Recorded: 50 mV
